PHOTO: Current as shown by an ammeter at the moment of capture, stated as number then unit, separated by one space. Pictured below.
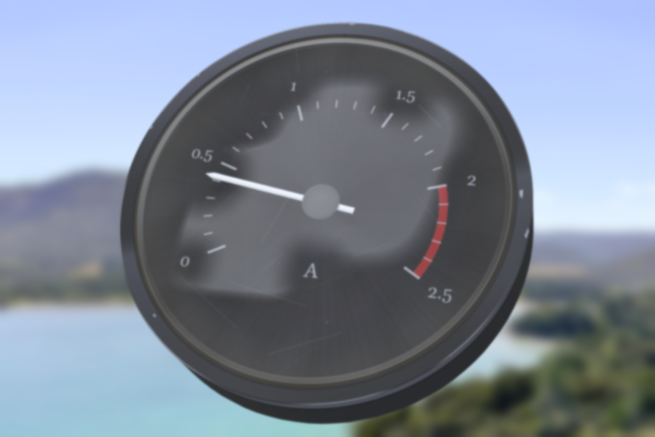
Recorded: 0.4 A
